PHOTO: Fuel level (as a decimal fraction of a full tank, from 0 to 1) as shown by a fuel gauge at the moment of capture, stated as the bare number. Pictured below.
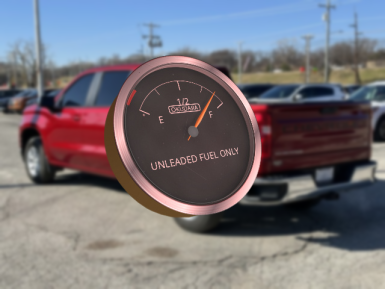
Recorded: 0.875
